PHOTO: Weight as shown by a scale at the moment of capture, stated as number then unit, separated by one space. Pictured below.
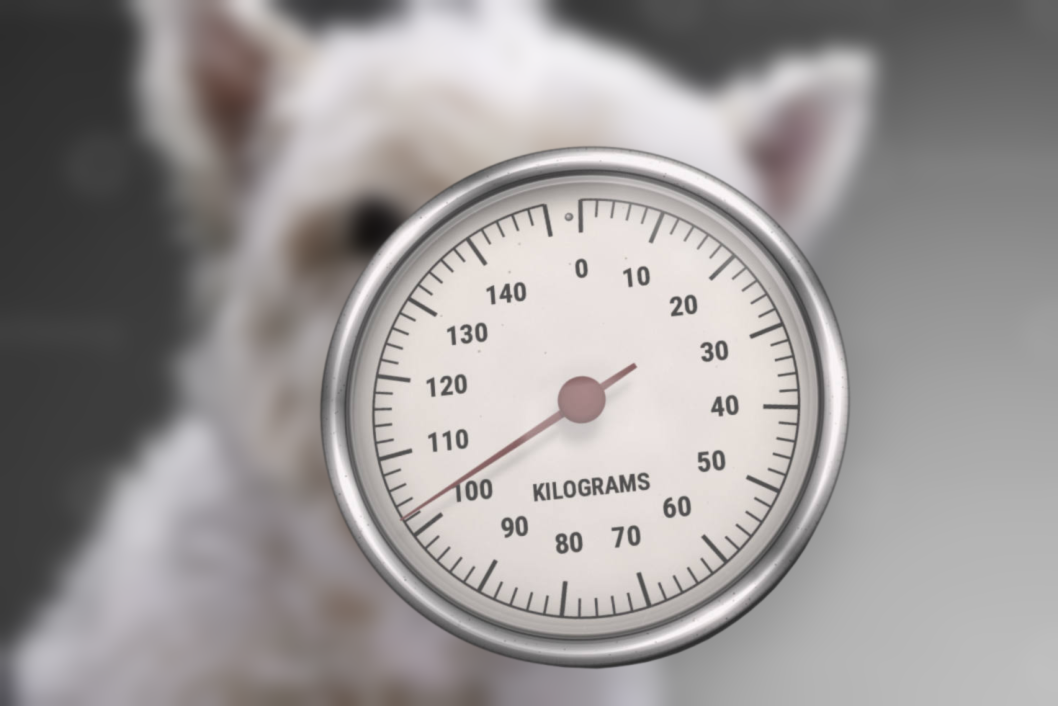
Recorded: 102 kg
